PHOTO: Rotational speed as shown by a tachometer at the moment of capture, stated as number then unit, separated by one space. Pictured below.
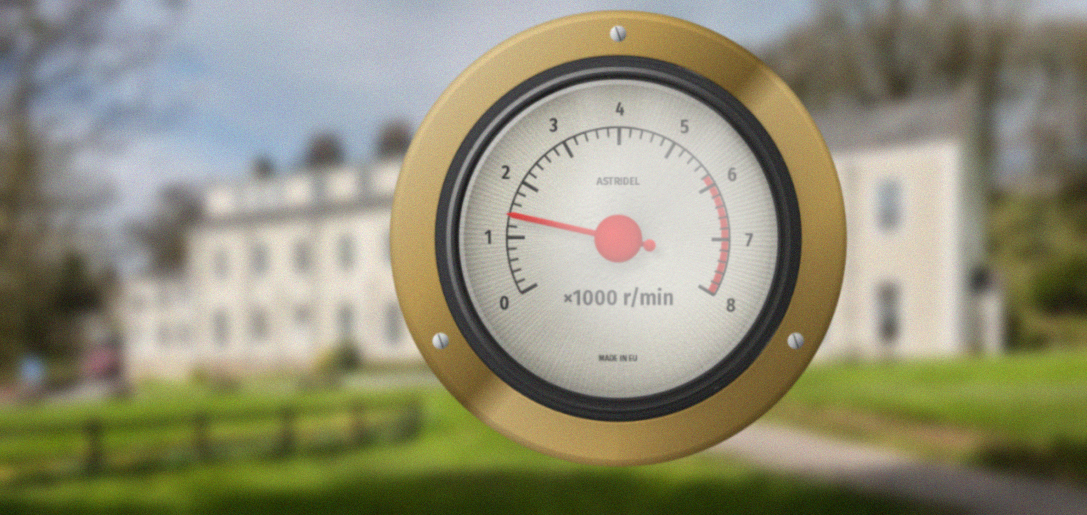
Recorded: 1400 rpm
